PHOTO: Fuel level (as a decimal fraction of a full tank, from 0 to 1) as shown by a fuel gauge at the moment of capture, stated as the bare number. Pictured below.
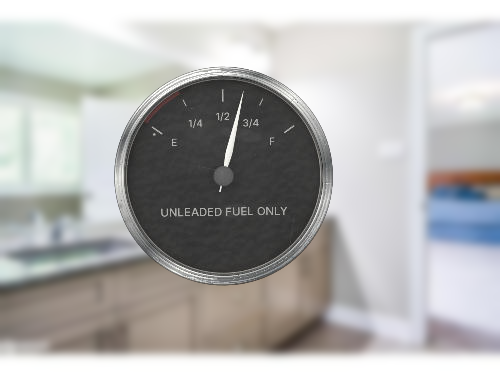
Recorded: 0.625
